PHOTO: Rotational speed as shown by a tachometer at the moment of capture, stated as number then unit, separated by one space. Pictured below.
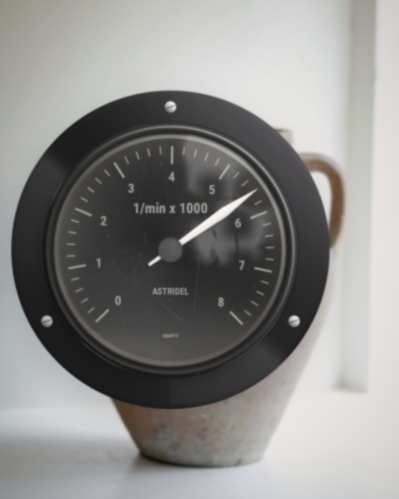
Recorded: 5600 rpm
